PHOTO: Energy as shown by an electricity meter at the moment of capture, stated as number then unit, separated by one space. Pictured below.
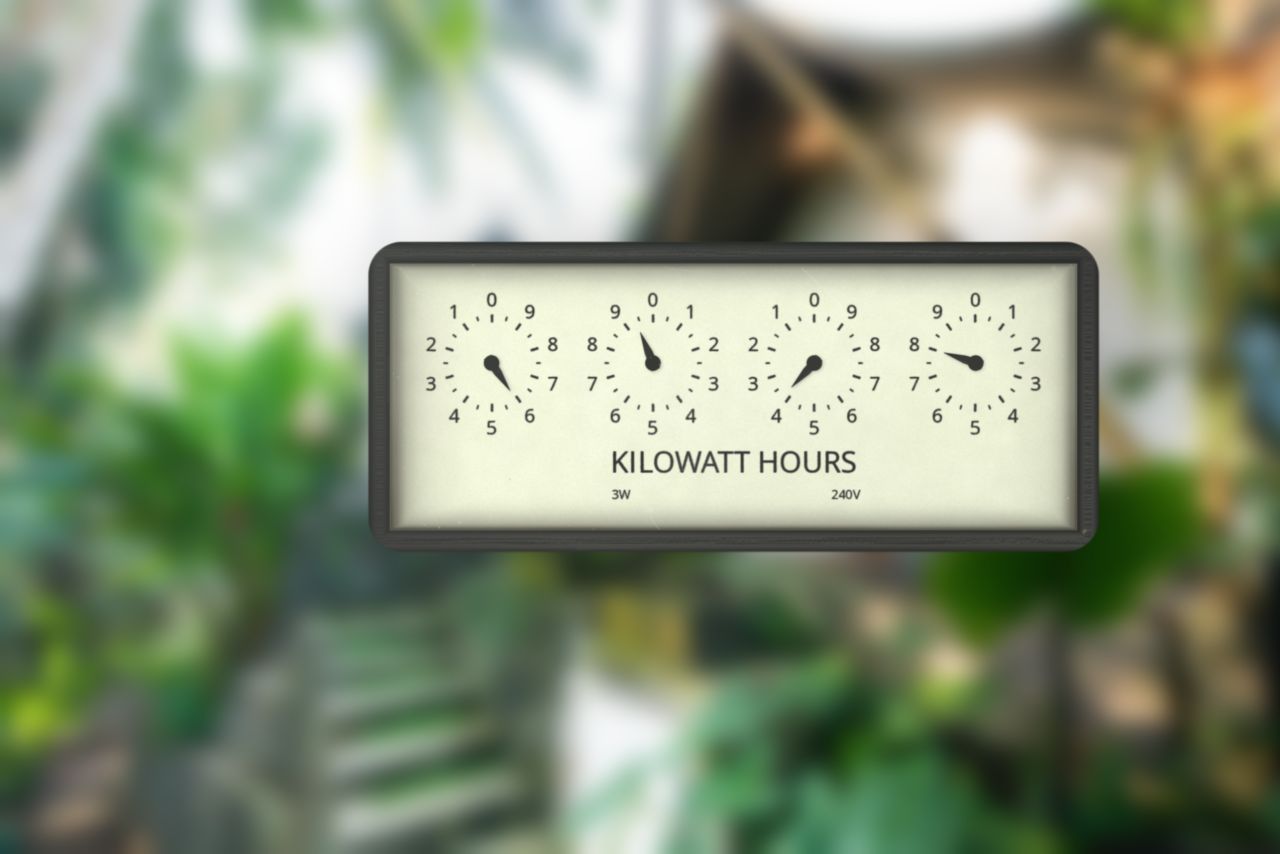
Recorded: 5938 kWh
